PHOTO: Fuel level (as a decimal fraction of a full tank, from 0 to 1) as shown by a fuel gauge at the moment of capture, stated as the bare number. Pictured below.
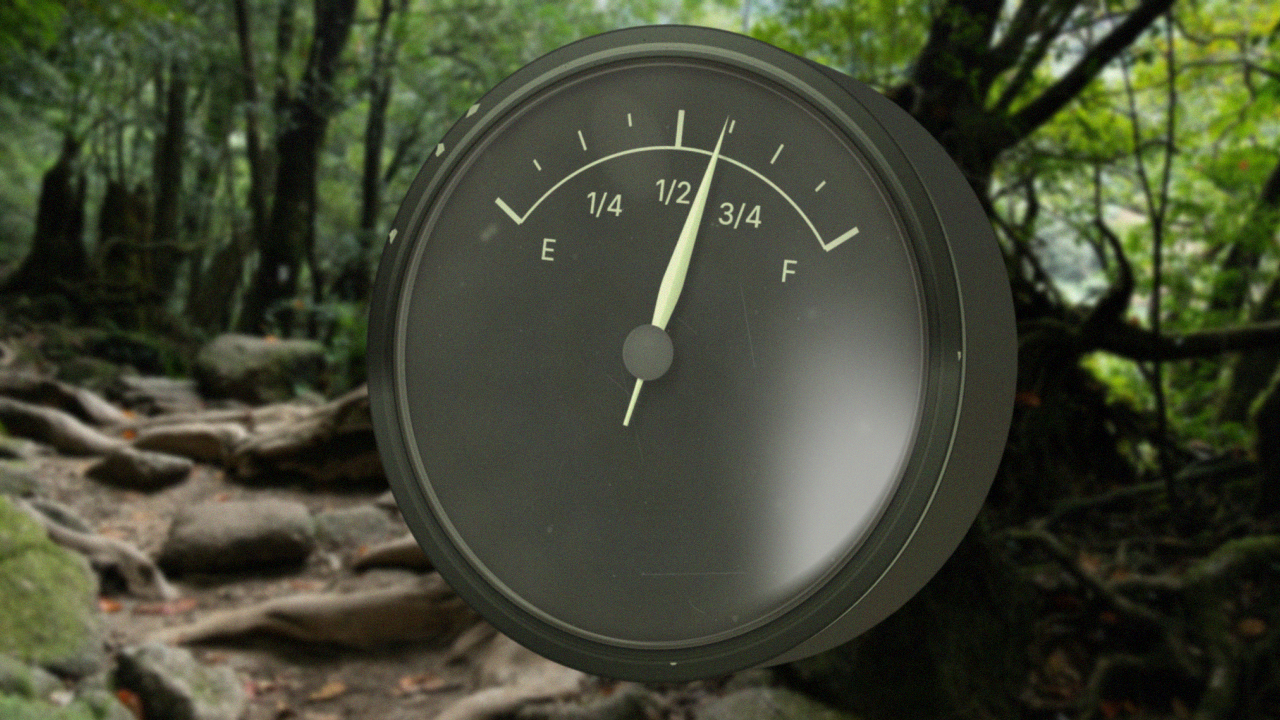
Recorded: 0.625
